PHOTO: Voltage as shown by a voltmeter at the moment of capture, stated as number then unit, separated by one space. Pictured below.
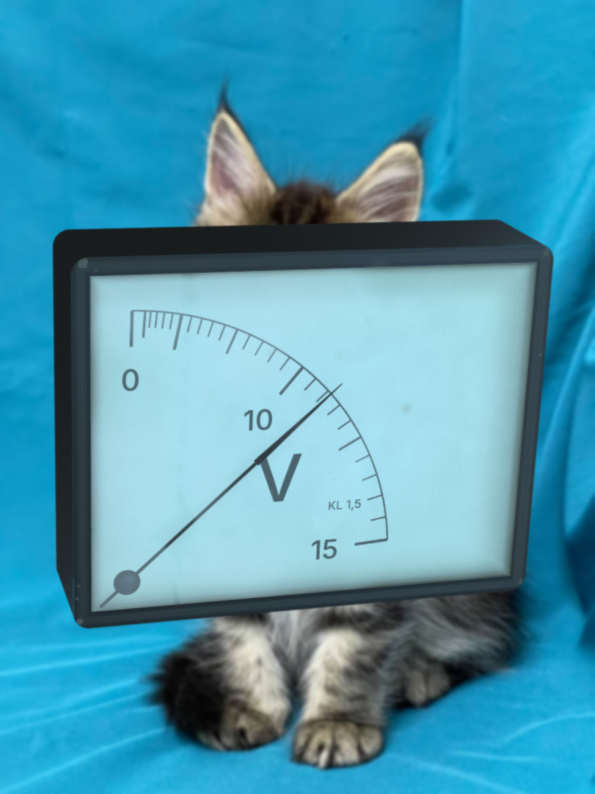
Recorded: 11 V
